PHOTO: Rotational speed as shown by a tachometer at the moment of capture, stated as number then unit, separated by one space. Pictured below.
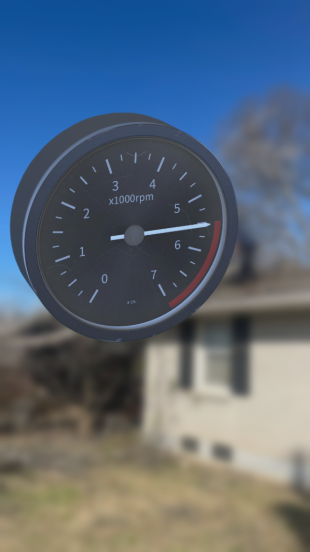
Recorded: 5500 rpm
